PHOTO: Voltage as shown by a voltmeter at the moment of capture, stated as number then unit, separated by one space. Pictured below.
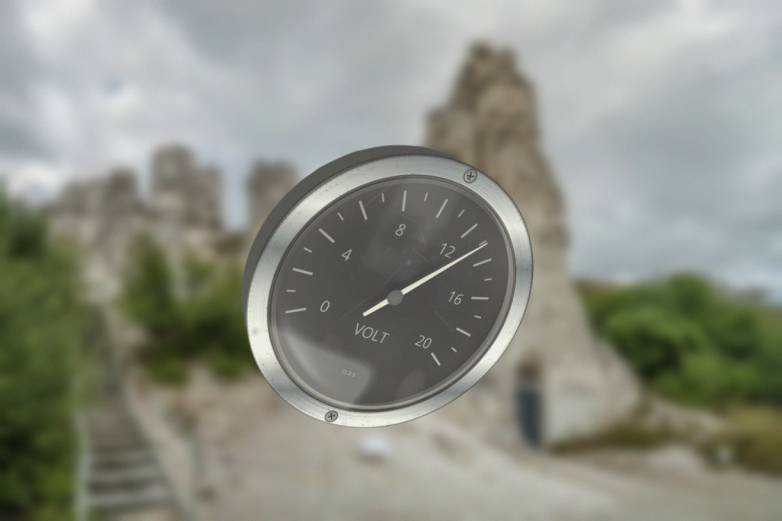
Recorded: 13 V
